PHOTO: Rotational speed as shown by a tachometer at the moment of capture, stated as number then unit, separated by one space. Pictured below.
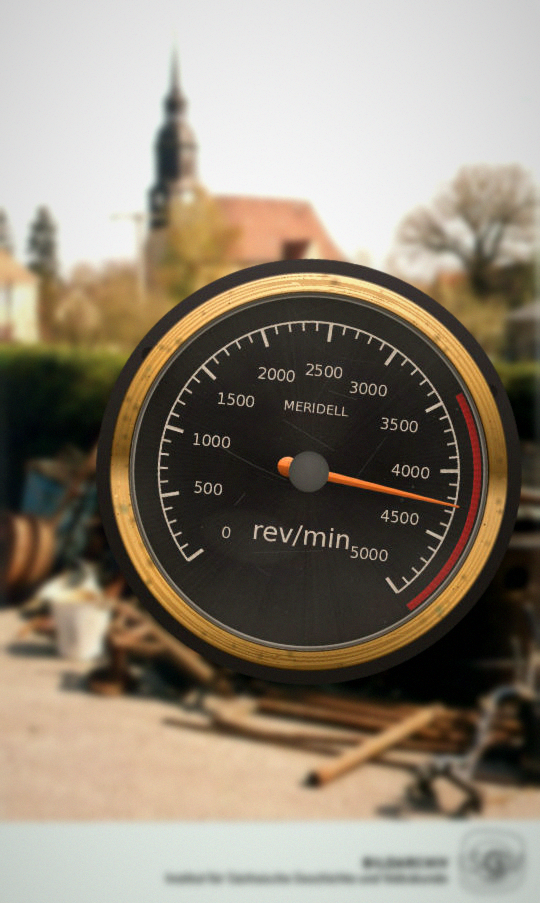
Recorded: 4250 rpm
